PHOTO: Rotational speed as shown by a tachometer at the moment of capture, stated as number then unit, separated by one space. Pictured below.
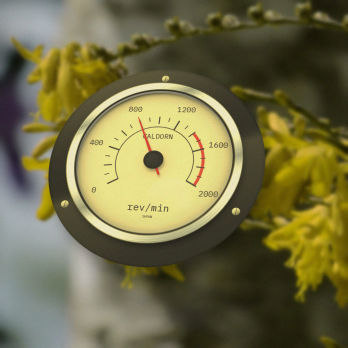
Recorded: 800 rpm
